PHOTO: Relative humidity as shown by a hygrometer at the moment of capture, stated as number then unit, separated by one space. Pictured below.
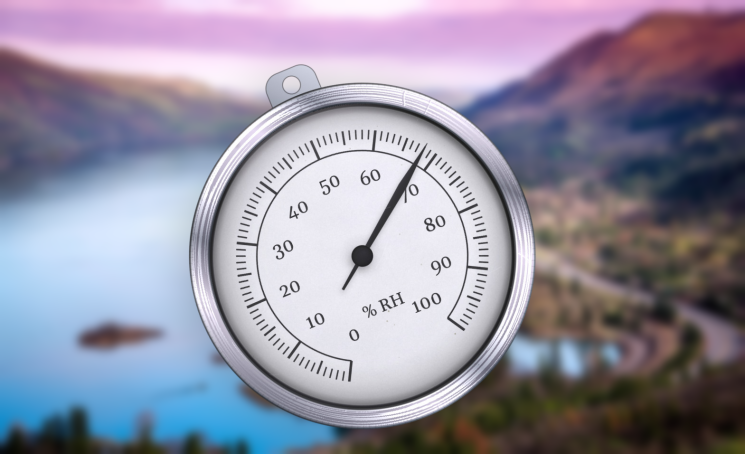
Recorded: 68 %
